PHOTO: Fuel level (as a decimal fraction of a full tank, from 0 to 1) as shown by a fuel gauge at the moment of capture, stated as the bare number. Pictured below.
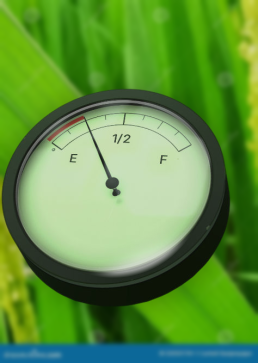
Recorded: 0.25
